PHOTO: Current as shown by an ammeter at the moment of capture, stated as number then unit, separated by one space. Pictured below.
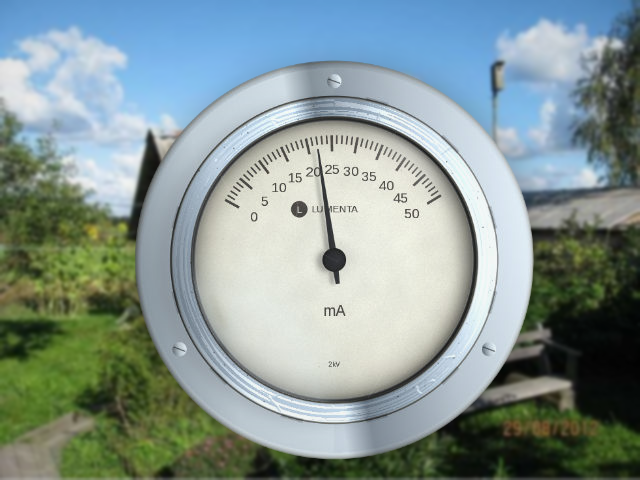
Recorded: 22 mA
